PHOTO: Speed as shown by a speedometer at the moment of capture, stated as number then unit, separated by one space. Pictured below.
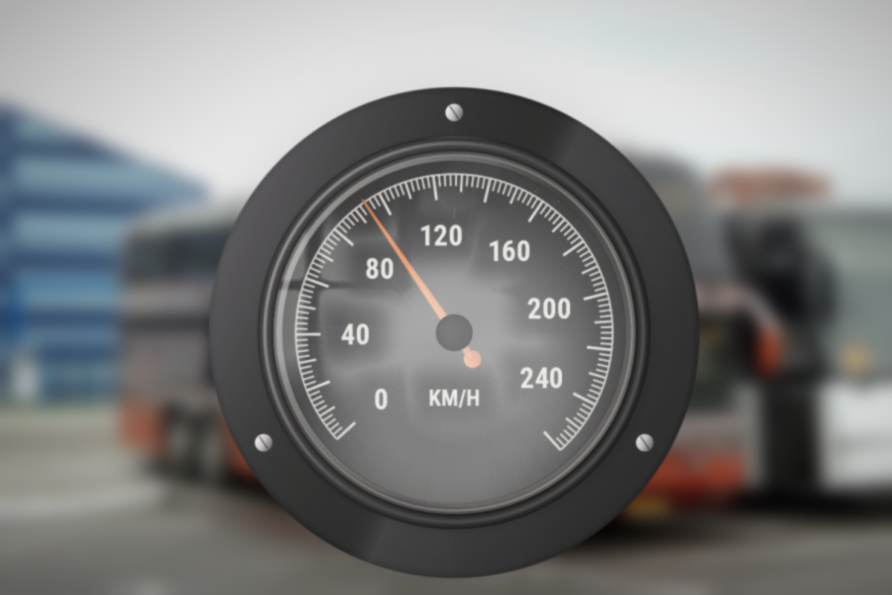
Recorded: 94 km/h
